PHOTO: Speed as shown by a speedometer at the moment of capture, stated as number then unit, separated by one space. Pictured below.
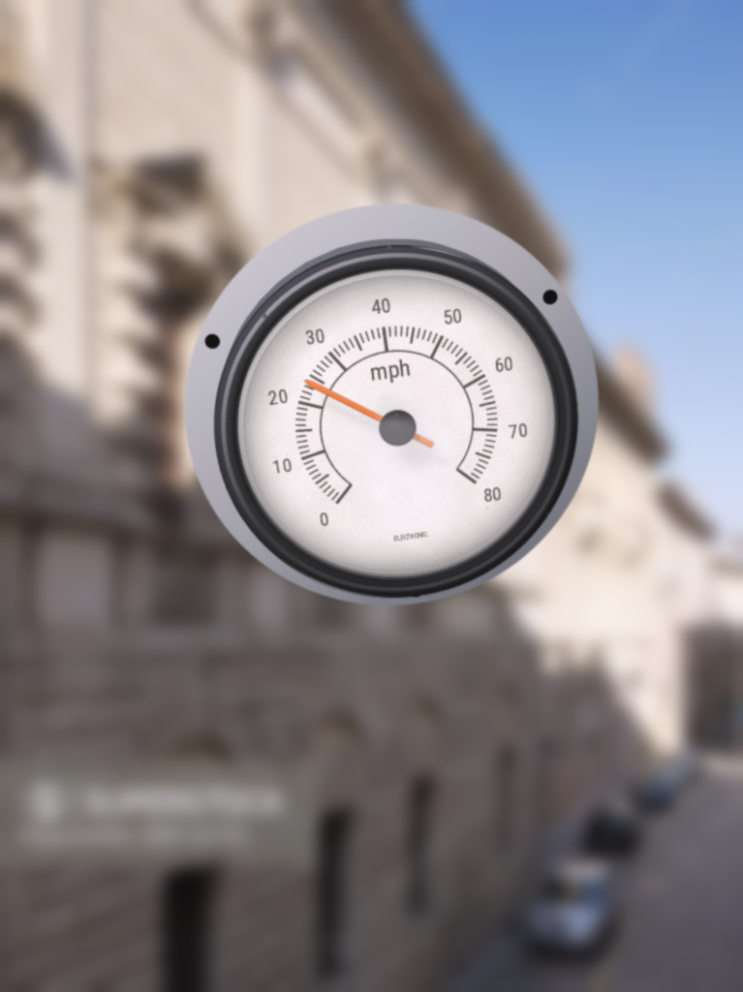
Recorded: 24 mph
